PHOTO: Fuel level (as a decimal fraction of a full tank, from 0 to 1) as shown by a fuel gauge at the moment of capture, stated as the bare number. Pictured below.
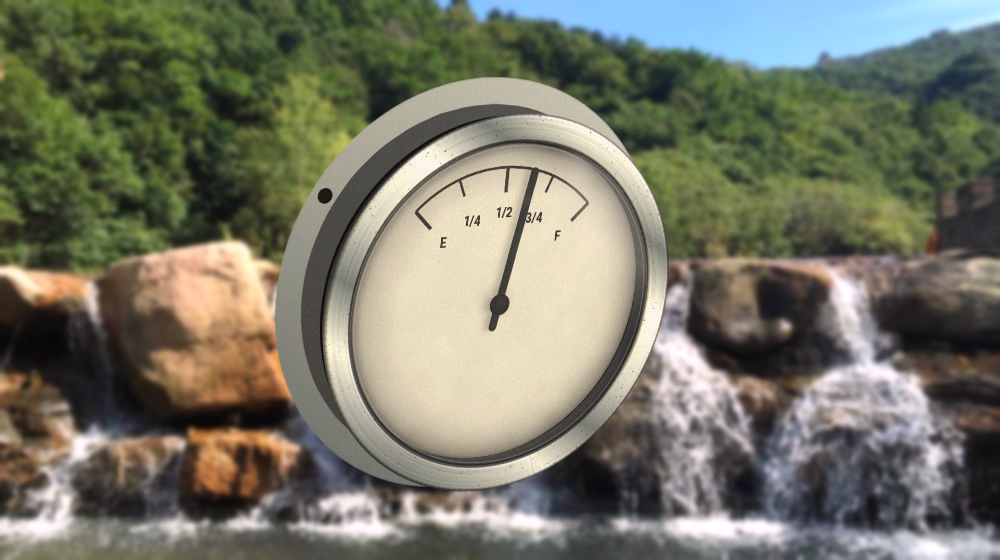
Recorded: 0.625
